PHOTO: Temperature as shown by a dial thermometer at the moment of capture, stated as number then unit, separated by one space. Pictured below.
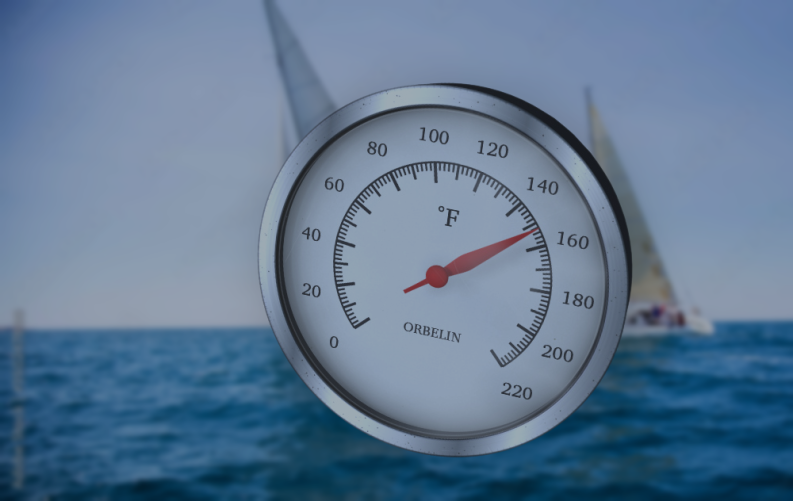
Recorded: 152 °F
